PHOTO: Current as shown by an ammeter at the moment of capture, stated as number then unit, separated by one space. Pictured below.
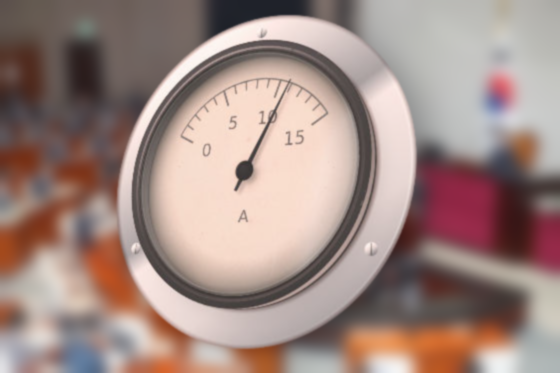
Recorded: 11 A
